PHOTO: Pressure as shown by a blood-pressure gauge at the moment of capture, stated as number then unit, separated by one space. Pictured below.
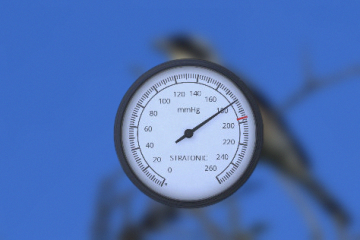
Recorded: 180 mmHg
